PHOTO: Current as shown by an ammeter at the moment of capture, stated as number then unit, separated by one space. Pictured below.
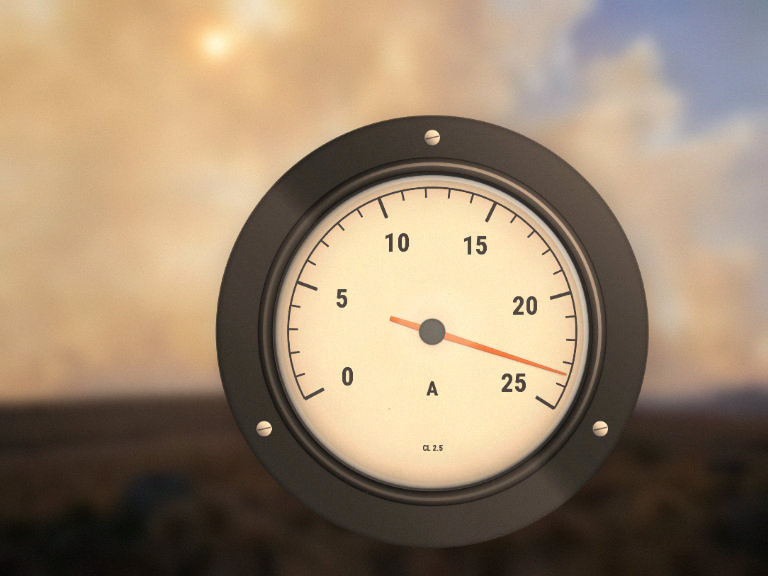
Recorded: 23.5 A
